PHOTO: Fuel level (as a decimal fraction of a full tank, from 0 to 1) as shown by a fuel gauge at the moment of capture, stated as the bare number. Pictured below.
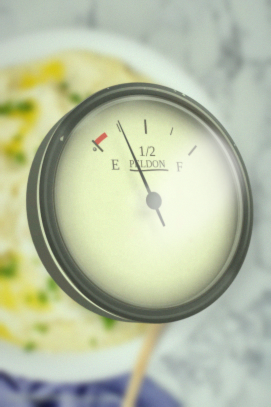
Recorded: 0.25
